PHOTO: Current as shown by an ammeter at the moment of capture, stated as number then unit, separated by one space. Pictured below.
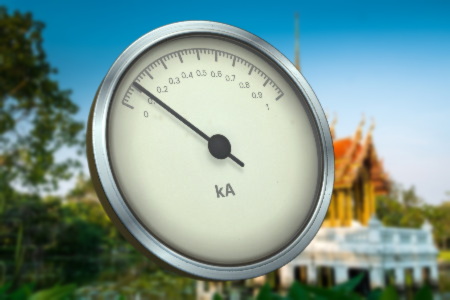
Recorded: 0.1 kA
